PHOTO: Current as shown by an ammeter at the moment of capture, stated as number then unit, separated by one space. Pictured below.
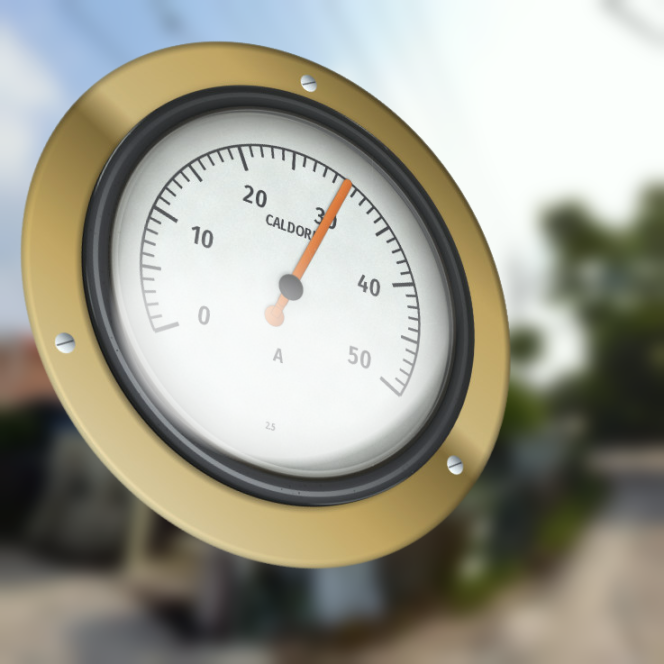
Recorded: 30 A
